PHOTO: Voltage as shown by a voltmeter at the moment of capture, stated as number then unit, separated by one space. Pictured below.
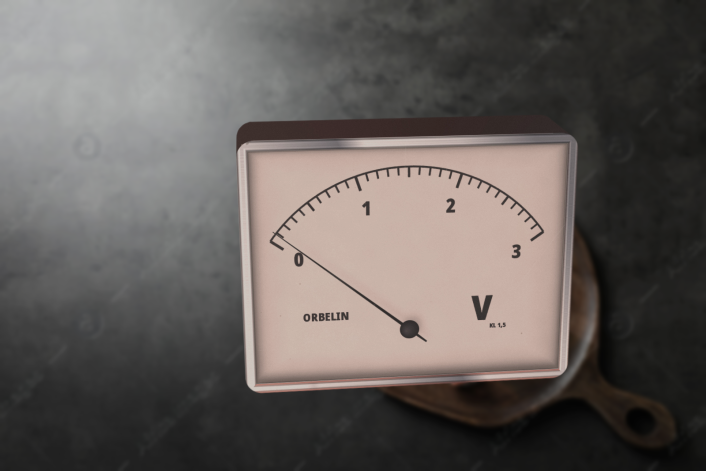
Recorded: 0.1 V
